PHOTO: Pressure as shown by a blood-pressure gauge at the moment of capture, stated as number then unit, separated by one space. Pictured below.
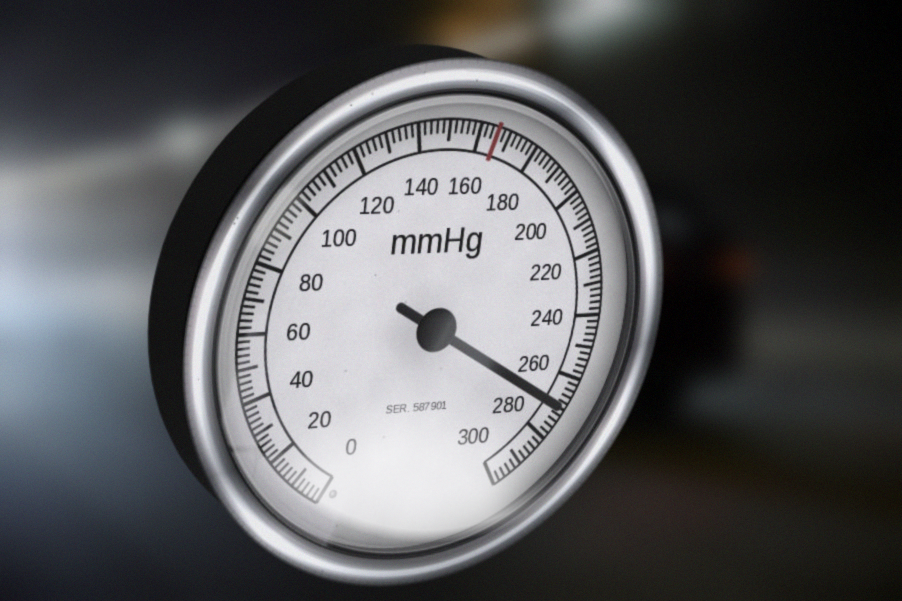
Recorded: 270 mmHg
